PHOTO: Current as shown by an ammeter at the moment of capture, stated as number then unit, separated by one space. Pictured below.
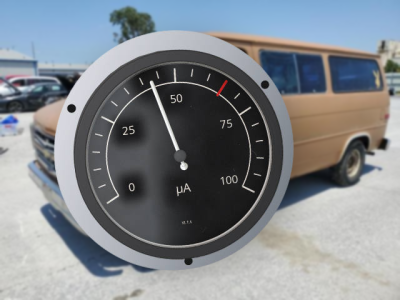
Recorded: 42.5 µA
